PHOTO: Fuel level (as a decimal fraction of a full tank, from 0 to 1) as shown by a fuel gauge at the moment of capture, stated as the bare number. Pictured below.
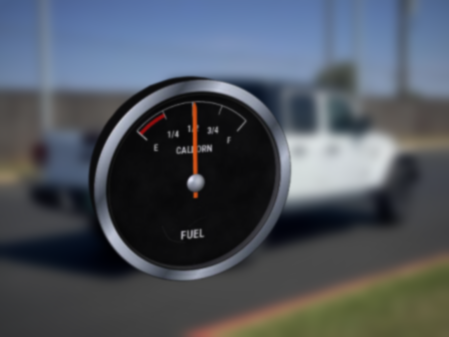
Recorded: 0.5
